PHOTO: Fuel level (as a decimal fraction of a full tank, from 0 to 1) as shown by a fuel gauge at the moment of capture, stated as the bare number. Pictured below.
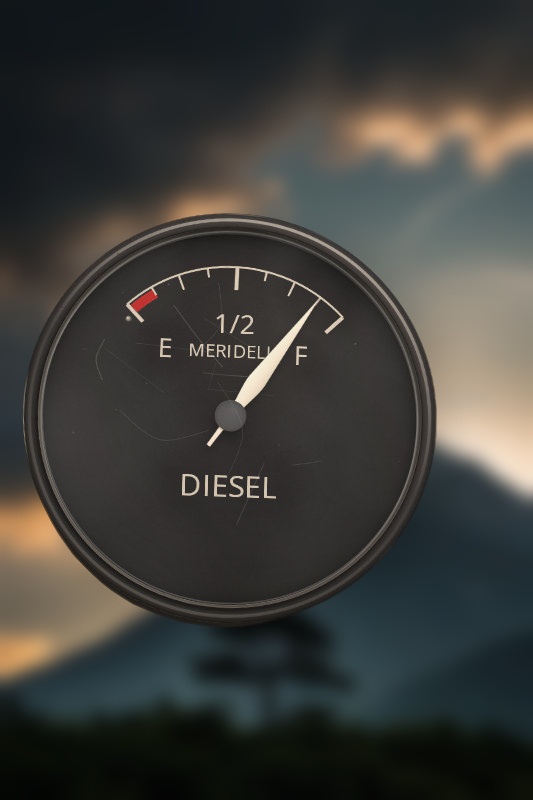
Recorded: 0.875
